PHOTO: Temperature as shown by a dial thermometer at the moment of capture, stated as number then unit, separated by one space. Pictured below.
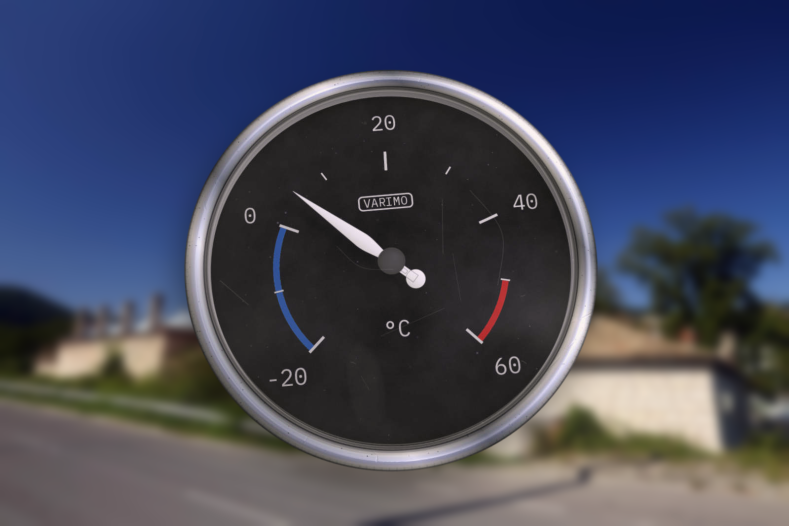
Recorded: 5 °C
